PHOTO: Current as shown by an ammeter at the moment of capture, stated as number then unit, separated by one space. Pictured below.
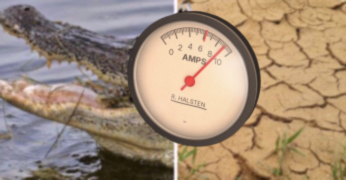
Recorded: 9 A
